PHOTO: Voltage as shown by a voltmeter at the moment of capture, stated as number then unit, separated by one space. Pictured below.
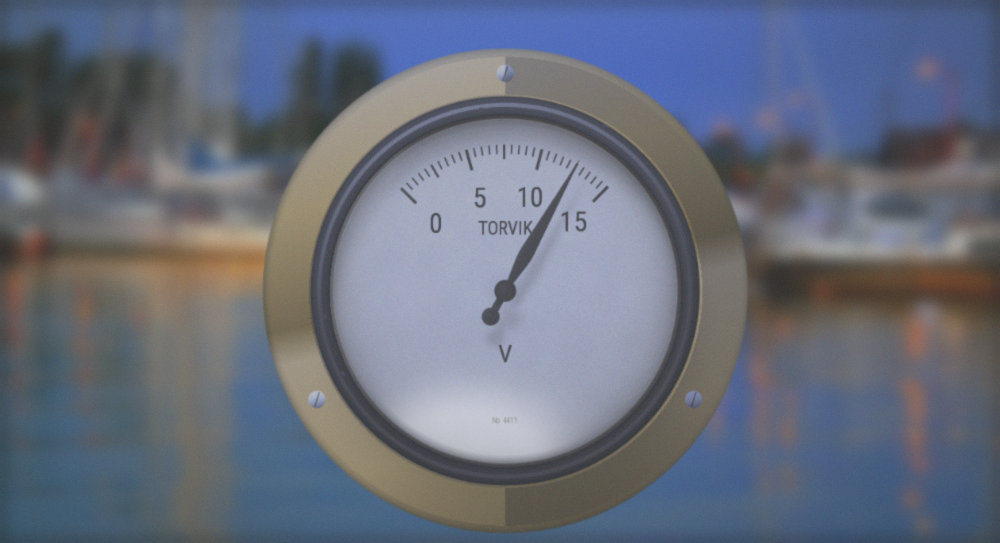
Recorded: 12.5 V
